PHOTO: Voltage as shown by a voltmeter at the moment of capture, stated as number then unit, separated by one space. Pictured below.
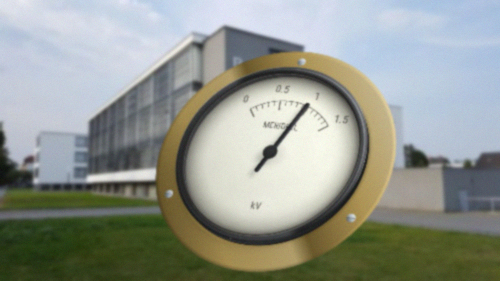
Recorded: 1 kV
